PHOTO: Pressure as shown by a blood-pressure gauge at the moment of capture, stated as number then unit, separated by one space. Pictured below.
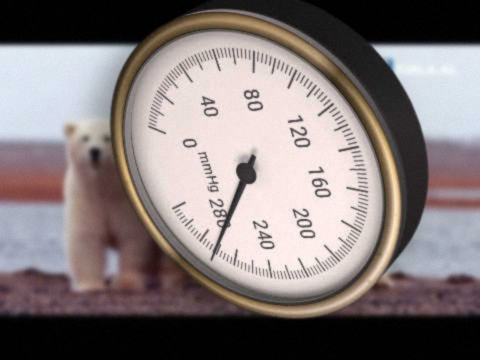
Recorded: 270 mmHg
